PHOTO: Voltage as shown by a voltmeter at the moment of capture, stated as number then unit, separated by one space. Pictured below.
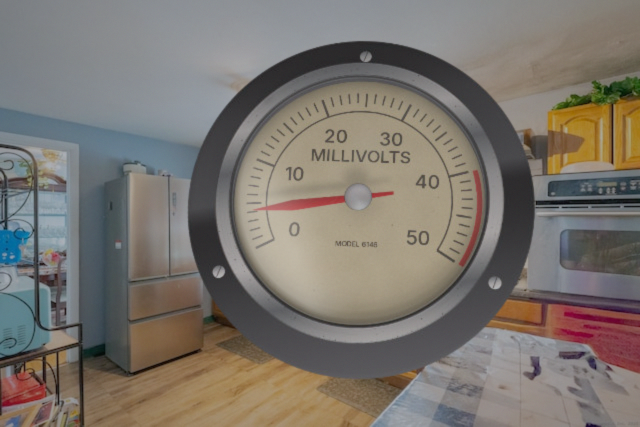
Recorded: 4 mV
